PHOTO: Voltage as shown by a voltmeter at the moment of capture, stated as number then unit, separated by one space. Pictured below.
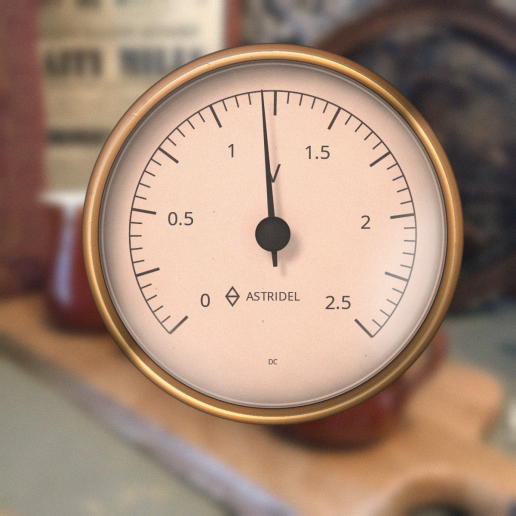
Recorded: 1.2 V
